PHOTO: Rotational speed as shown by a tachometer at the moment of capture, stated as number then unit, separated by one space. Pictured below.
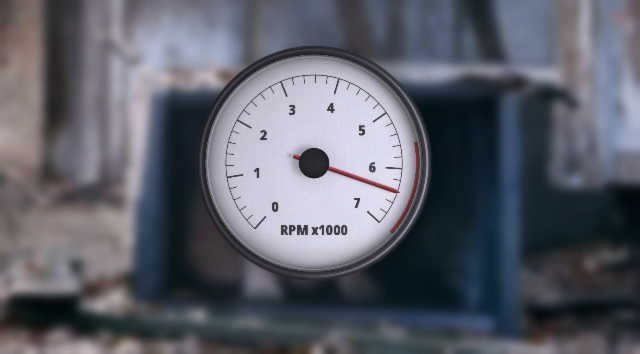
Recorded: 6400 rpm
